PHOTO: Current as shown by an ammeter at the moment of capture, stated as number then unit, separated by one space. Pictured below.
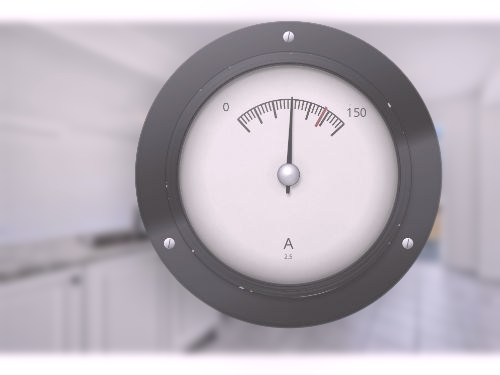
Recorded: 75 A
